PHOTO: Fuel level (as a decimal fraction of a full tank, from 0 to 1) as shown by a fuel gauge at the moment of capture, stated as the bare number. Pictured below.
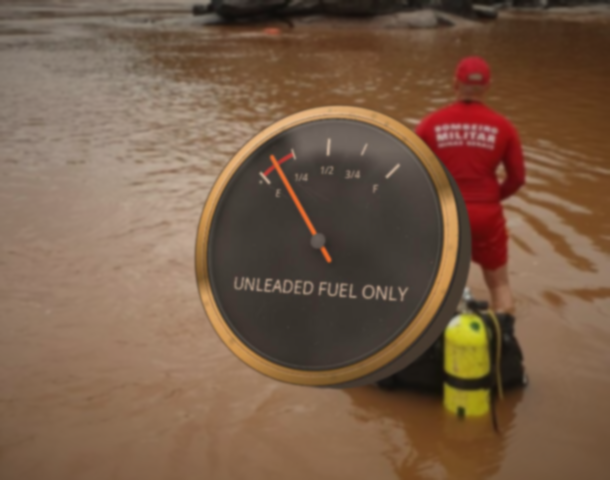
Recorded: 0.125
